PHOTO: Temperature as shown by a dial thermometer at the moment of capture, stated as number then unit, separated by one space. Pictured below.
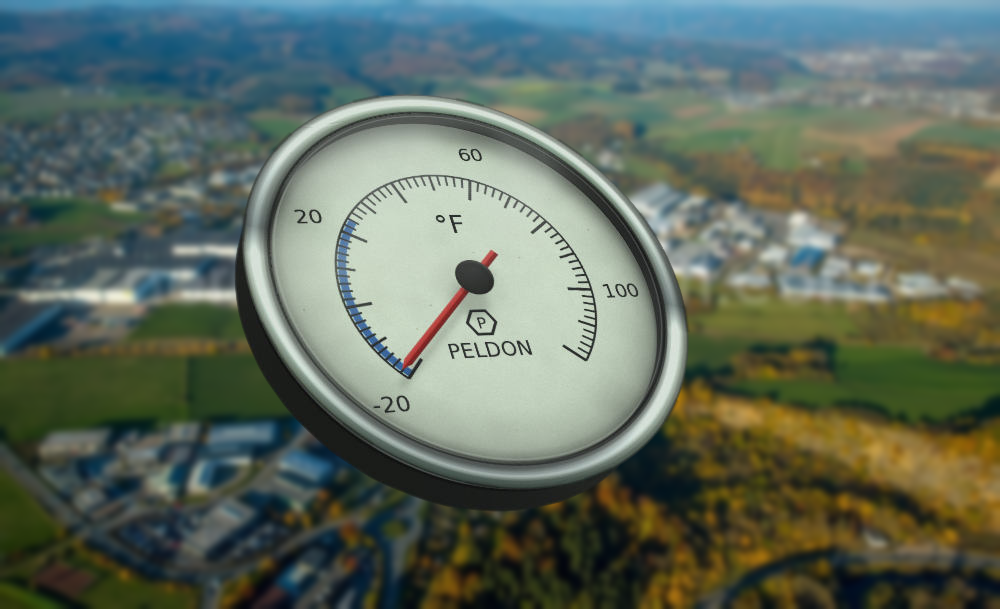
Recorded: -18 °F
